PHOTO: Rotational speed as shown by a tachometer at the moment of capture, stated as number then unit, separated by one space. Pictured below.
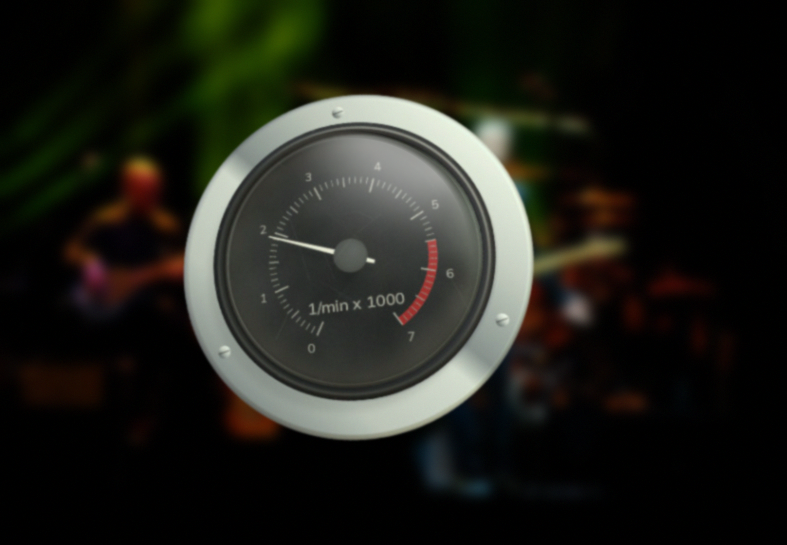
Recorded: 1900 rpm
